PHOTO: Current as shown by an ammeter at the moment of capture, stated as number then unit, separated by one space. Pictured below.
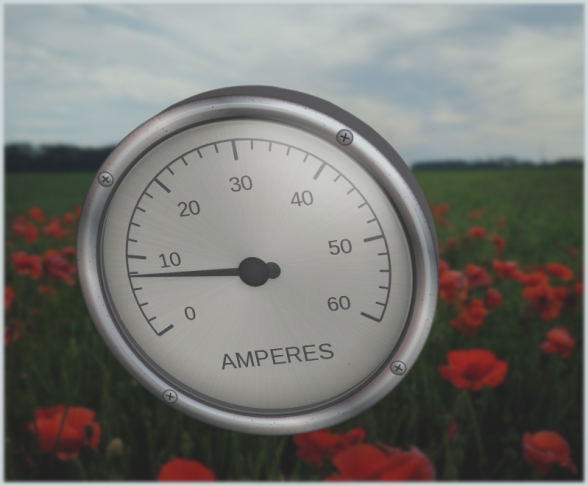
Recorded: 8 A
